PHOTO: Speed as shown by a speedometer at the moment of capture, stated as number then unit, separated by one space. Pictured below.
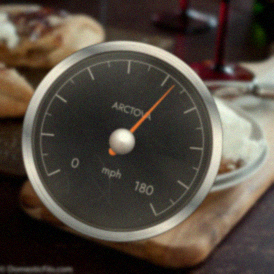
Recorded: 105 mph
